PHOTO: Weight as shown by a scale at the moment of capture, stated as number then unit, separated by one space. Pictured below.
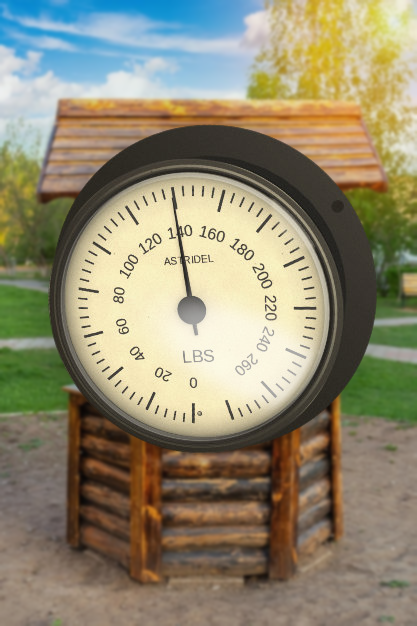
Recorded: 140 lb
